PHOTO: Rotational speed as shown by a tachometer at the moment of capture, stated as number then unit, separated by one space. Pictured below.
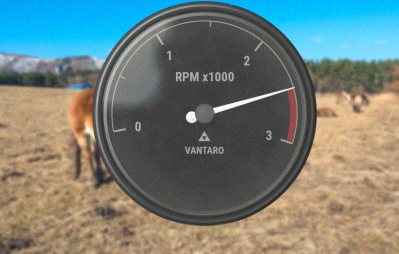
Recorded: 2500 rpm
